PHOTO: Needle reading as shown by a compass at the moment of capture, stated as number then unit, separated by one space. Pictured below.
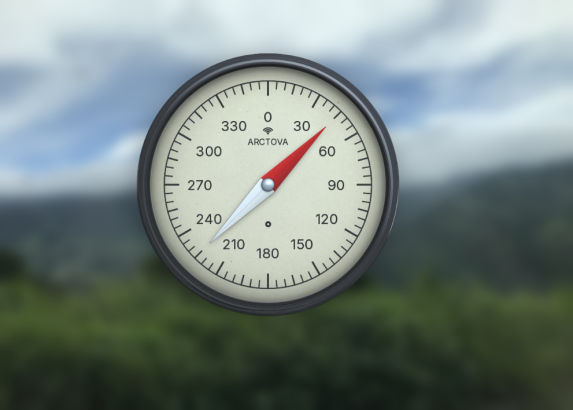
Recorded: 45 °
